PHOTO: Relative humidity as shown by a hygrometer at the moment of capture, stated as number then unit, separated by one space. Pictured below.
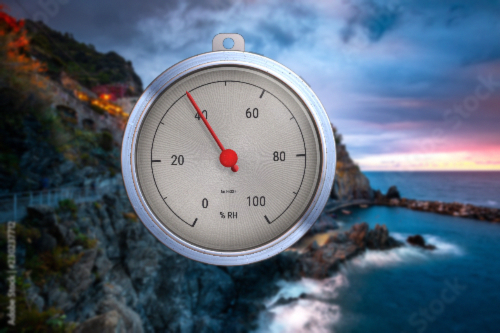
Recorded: 40 %
